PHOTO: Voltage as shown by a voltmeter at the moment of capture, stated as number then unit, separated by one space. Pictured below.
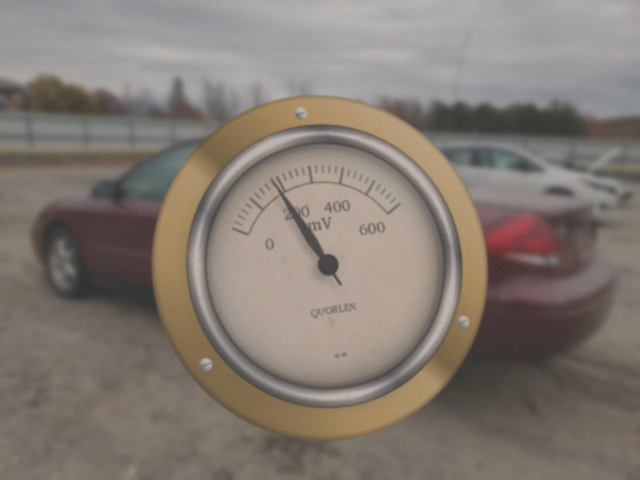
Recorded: 180 mV
